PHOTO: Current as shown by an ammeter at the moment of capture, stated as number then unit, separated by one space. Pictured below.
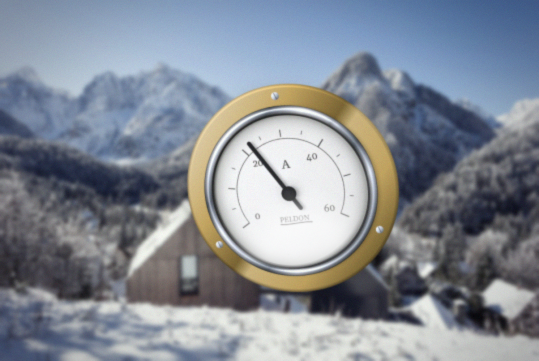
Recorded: 22.5 A
